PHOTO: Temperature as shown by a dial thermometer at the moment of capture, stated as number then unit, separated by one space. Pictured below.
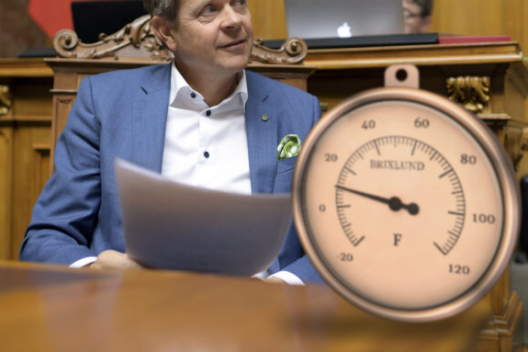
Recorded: 10 °F
